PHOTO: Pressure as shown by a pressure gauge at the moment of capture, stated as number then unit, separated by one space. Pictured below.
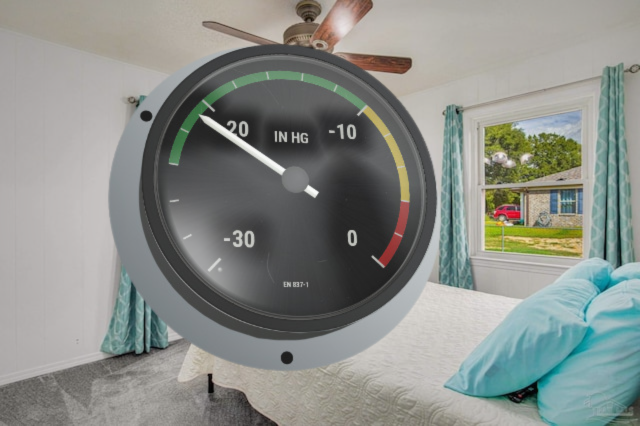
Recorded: -21 inHg
